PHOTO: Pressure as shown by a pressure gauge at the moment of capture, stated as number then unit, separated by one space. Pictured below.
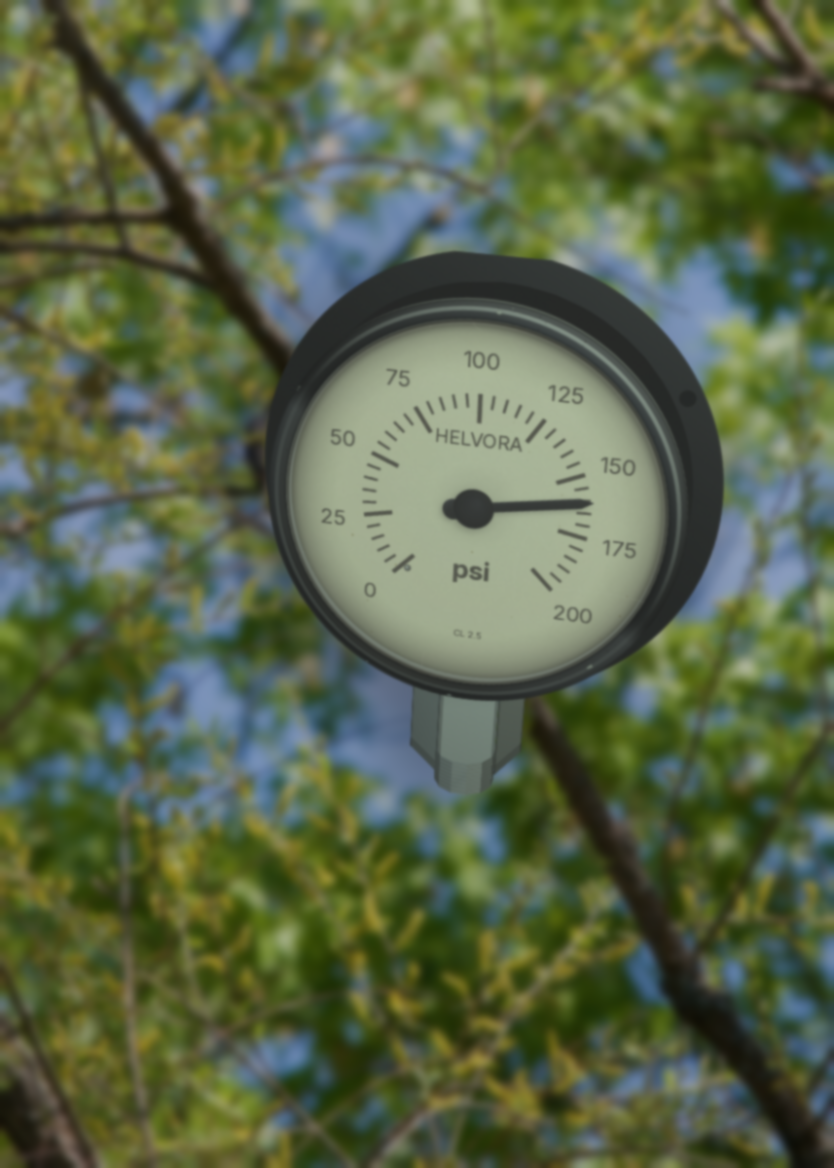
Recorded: 160 psi
